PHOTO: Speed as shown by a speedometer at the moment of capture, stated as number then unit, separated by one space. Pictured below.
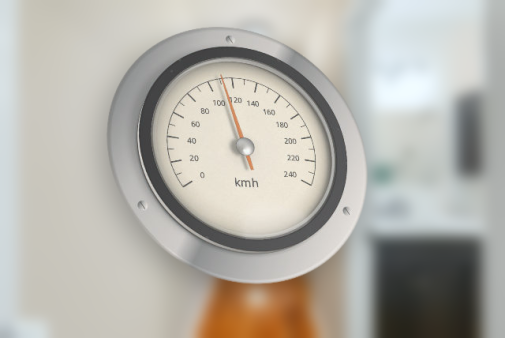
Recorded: 110 km/h
